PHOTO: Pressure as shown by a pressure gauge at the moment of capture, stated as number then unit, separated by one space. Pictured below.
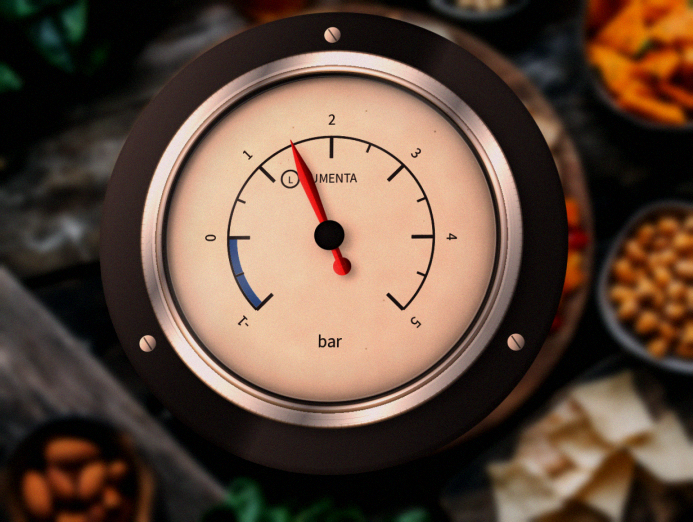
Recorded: 1.5 bar
